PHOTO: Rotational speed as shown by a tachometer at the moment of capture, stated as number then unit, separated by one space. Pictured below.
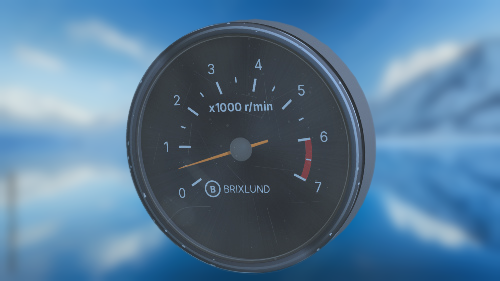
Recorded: 500 rpm
